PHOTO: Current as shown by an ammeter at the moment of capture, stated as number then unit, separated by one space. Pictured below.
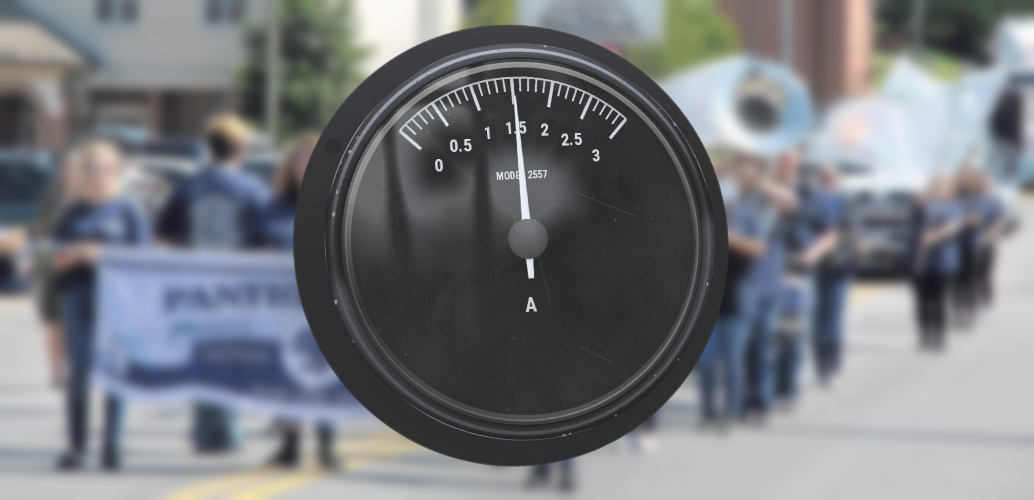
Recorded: 1.5 A
